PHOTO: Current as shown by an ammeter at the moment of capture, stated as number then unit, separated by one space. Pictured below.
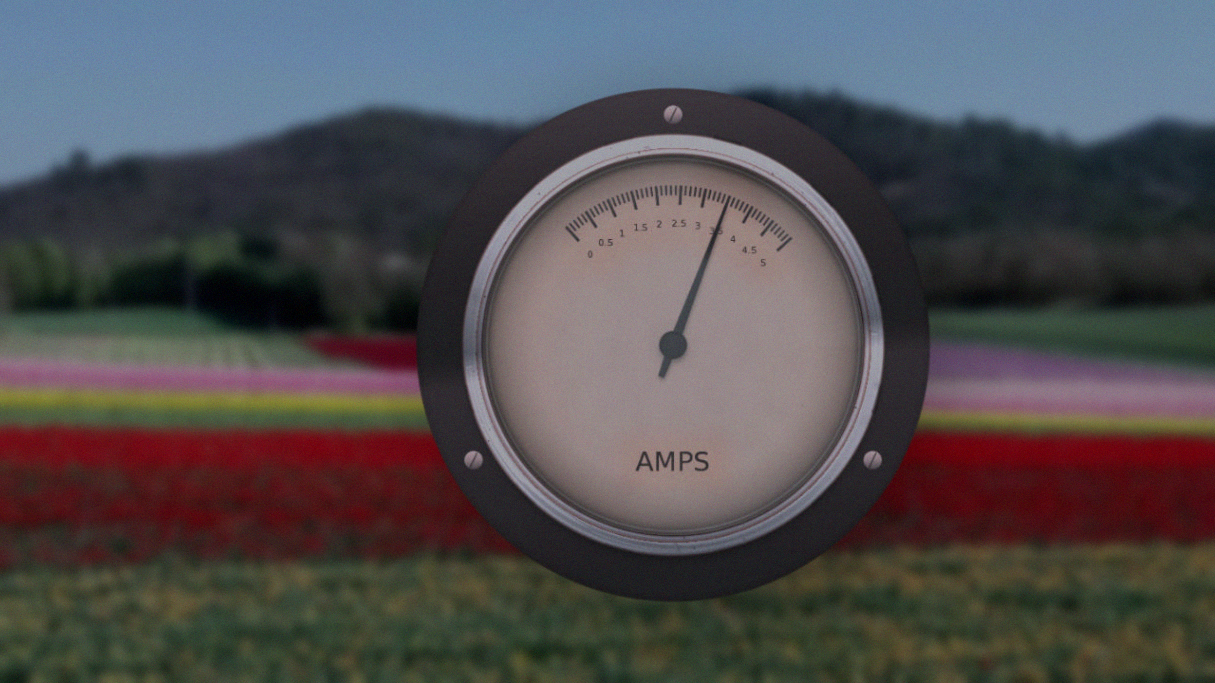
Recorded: 3.5 A
